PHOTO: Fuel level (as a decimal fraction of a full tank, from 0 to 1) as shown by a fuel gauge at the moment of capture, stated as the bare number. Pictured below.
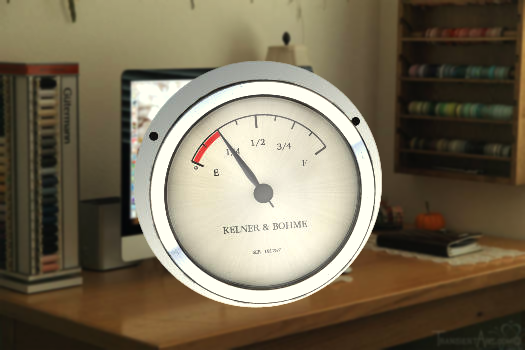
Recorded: 0.25
